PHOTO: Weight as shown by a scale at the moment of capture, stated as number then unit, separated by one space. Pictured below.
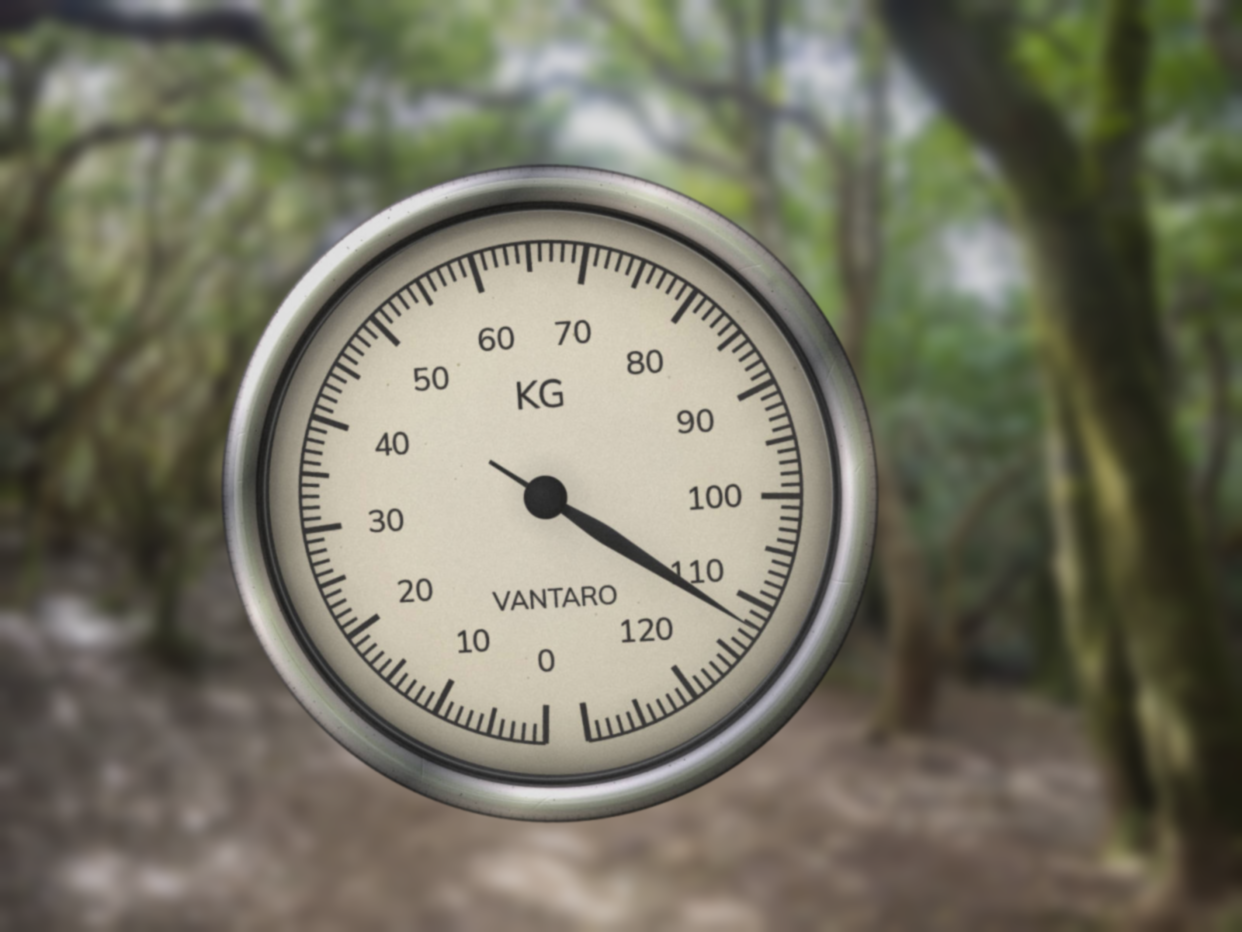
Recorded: 112 kg
